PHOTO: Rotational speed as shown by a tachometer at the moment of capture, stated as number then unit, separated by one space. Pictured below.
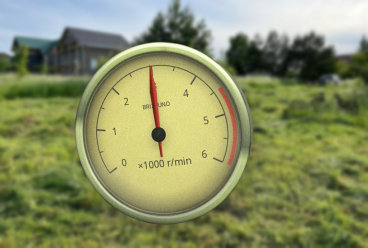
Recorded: 3000 rpm
